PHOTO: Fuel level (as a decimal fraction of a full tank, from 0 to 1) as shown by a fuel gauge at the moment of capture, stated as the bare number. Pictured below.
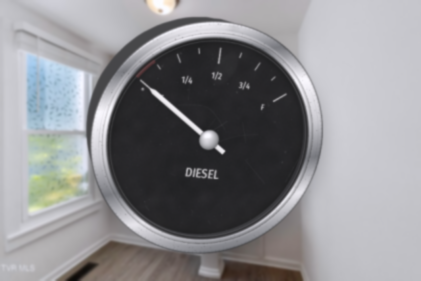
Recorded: 0
